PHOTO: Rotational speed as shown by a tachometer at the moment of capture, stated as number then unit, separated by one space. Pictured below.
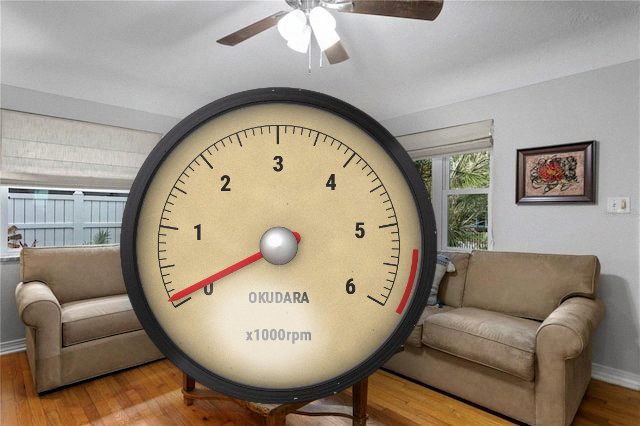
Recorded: 100 rpm
